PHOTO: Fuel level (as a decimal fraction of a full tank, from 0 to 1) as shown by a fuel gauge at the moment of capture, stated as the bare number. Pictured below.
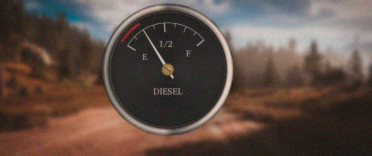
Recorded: 0.25
